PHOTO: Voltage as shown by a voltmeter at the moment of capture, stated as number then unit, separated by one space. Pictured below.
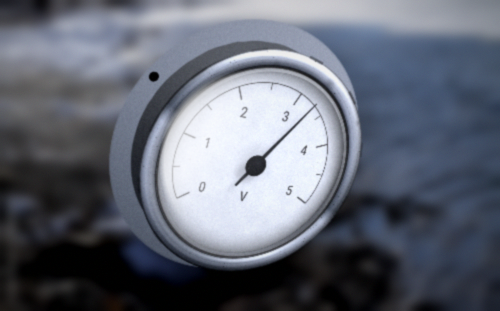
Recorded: 3.25 V
